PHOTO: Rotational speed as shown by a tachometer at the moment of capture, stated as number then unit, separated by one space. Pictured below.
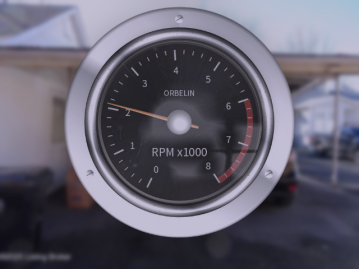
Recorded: 2100 rpm
